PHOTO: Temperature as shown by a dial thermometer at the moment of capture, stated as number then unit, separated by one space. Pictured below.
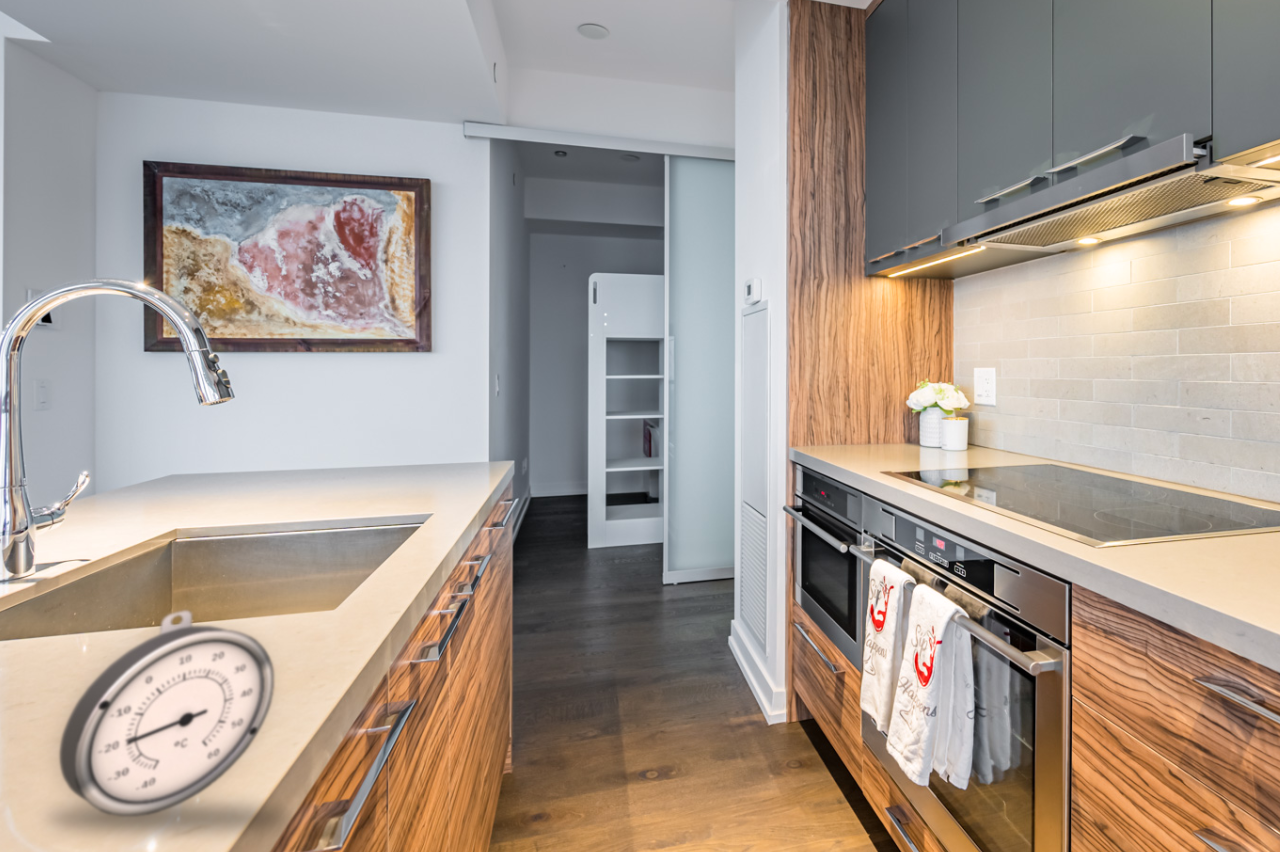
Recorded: -20 °C
